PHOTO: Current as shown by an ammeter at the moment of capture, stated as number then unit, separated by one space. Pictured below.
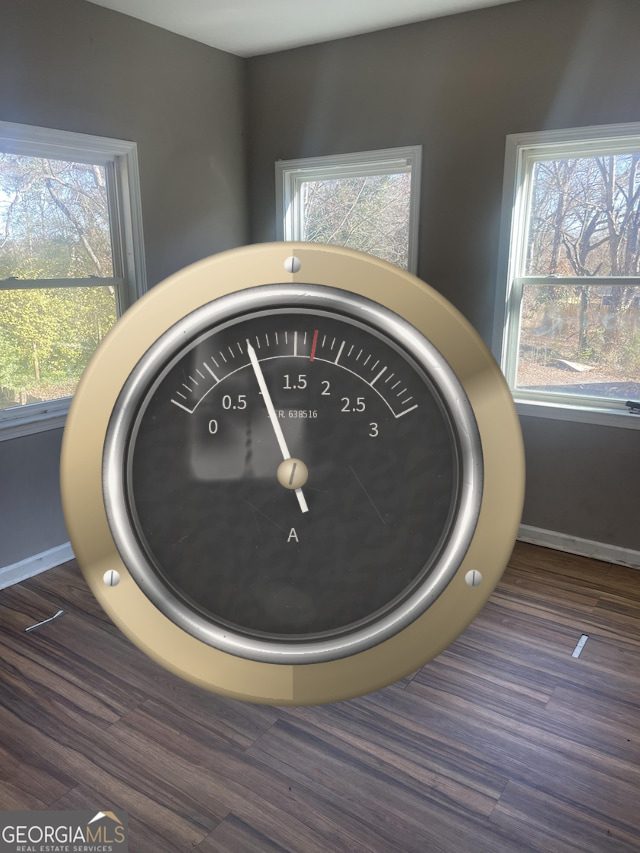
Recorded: 1 A
